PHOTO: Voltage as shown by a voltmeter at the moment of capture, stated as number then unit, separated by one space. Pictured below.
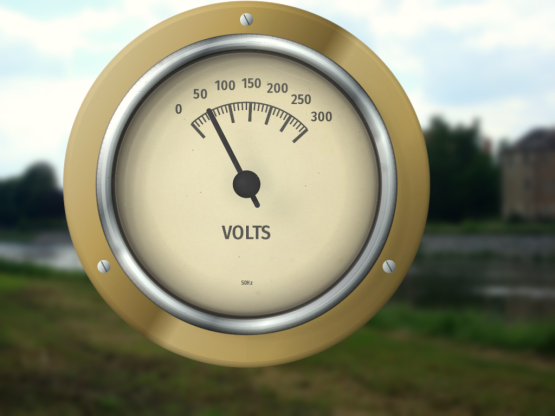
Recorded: 50 V
